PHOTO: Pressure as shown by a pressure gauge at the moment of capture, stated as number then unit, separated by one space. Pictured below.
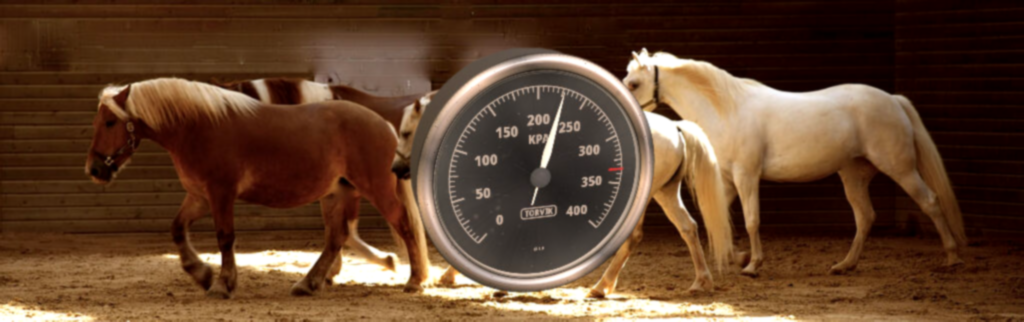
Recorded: 225 kPa
